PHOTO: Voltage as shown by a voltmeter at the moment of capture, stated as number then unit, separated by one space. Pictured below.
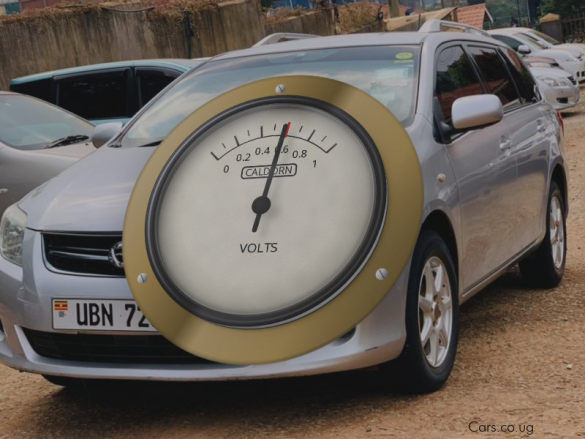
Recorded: 0.6 V
